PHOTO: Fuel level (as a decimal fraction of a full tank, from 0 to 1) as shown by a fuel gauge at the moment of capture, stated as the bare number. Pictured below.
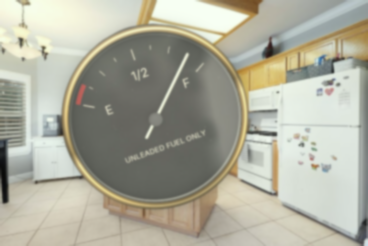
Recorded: 0.875
